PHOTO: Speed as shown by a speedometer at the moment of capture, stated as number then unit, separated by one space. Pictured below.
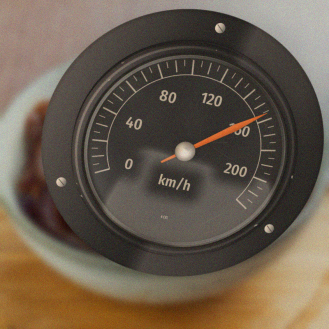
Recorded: 155 km/h
